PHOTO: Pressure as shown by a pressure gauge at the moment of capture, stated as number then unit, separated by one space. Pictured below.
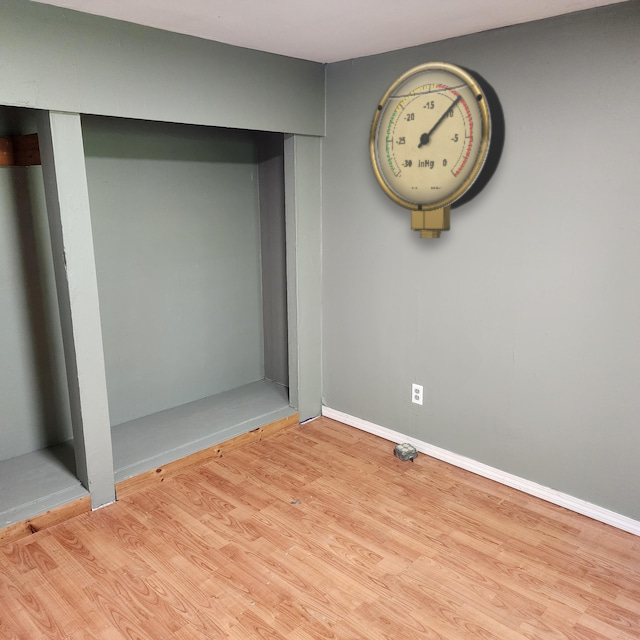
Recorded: -10 inHg
